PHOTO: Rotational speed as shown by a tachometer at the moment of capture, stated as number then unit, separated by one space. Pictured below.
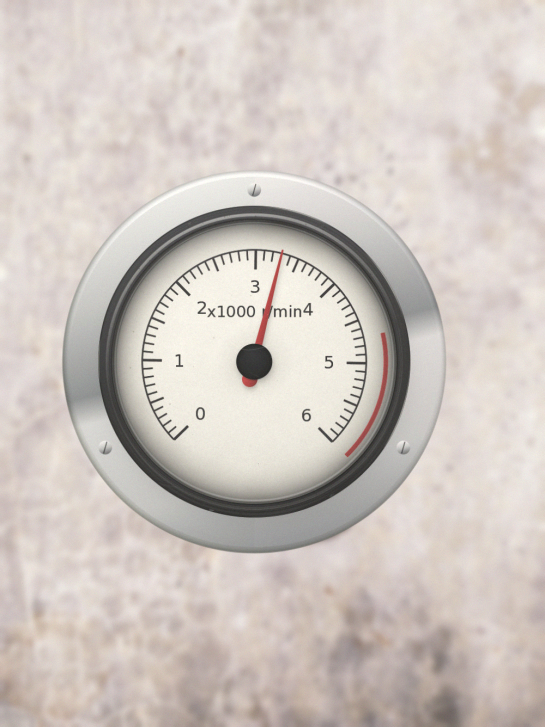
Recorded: 3300 rpm
